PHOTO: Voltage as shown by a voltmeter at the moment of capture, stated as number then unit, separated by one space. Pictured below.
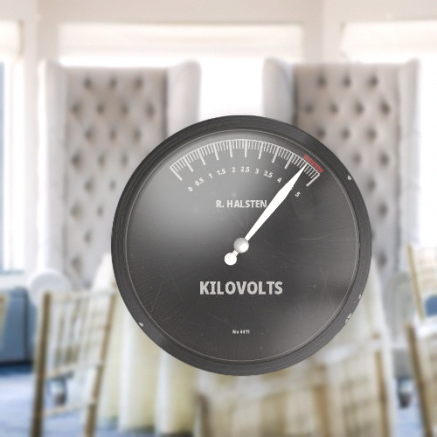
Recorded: 4.5 kV
